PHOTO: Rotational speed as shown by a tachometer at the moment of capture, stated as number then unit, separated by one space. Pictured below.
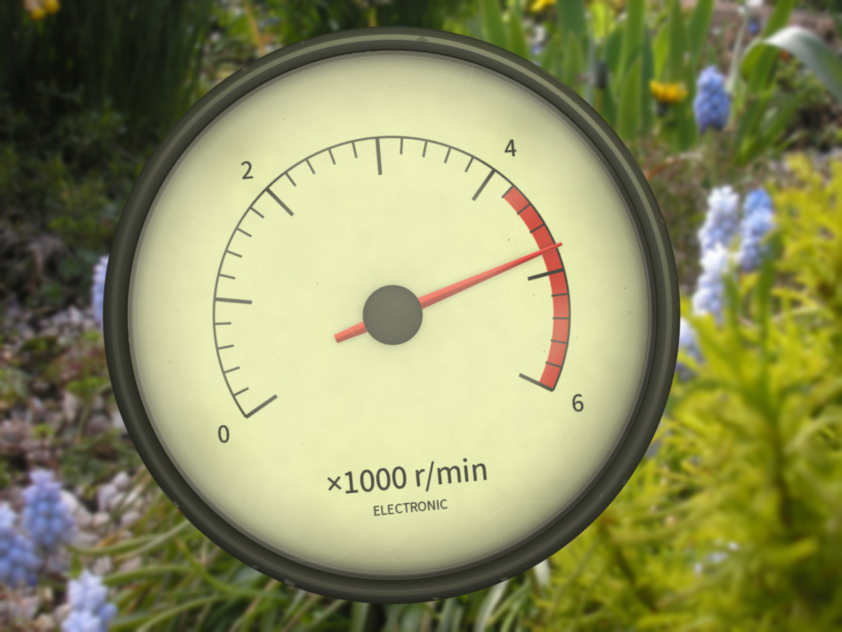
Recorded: 4800 rpm
